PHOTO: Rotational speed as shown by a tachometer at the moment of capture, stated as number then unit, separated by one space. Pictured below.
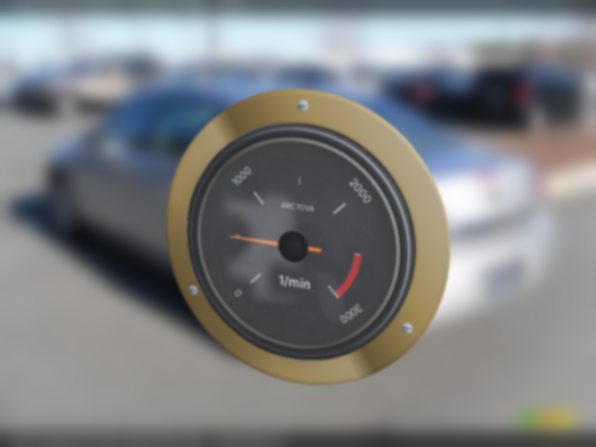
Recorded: 500 rpm
